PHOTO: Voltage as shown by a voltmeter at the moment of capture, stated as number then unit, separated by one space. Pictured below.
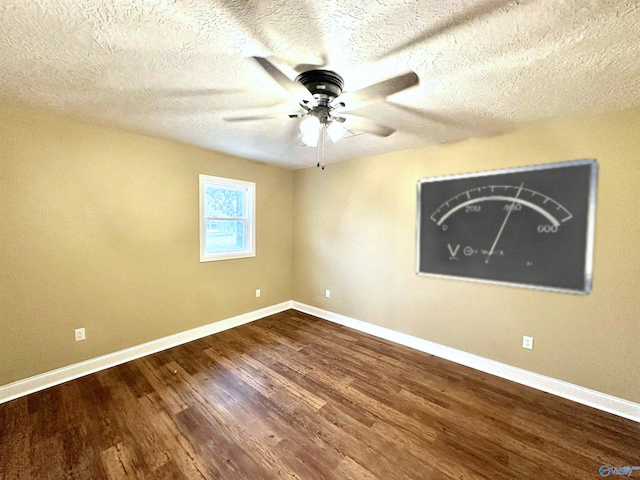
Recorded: 400 V
